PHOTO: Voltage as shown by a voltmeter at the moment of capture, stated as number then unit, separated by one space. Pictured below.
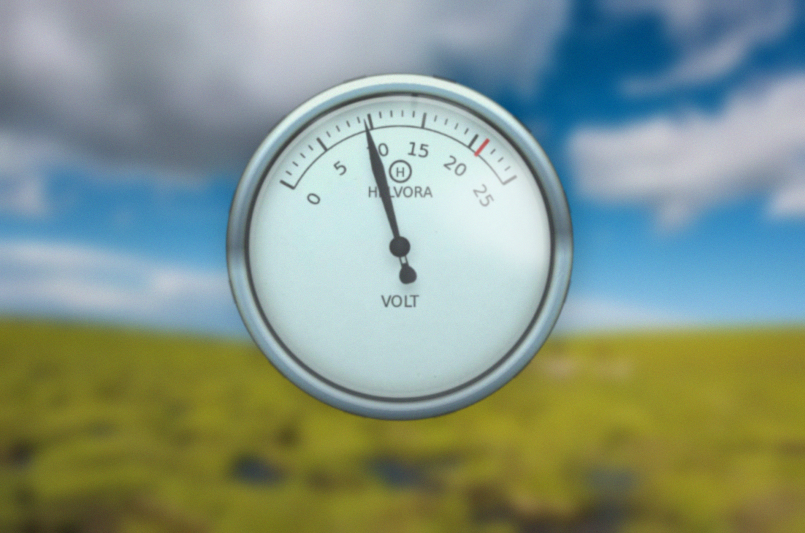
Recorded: 9.5 V
